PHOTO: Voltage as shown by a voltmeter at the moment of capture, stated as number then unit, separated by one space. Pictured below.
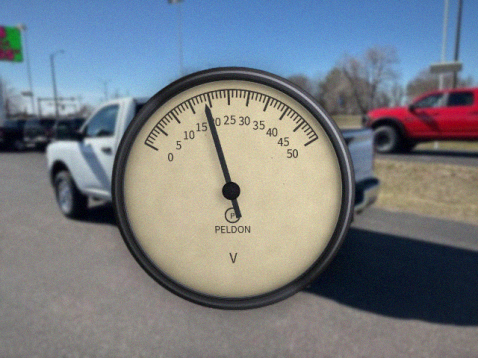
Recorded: 19 V
